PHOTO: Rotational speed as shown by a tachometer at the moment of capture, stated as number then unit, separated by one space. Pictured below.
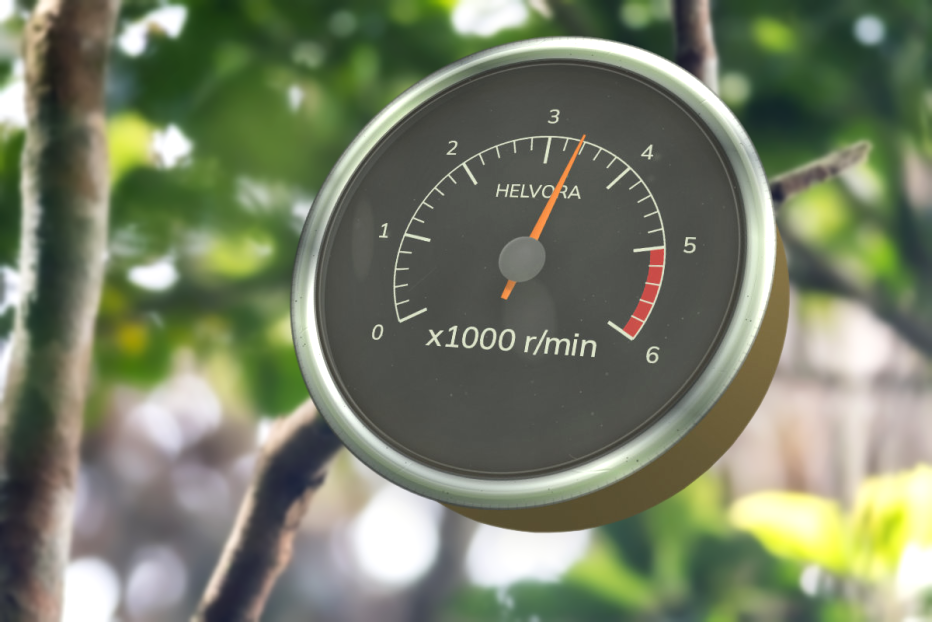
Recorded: 3400 rpm
